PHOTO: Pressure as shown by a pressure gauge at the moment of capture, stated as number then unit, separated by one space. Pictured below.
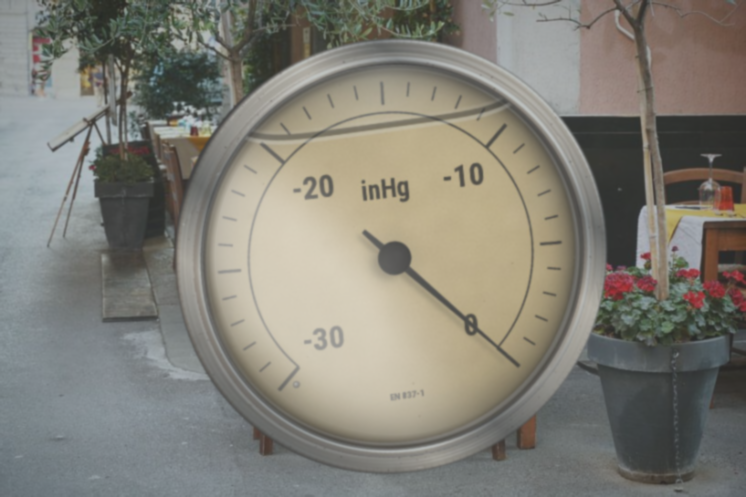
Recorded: 0 inHg
